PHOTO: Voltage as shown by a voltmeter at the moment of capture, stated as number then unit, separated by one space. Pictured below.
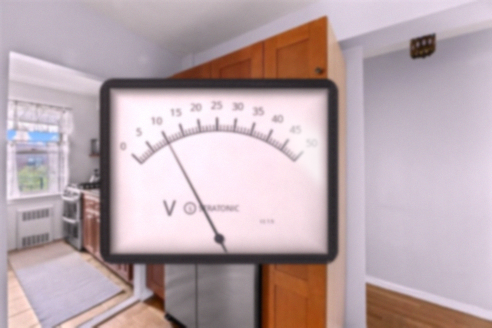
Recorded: 10 V
